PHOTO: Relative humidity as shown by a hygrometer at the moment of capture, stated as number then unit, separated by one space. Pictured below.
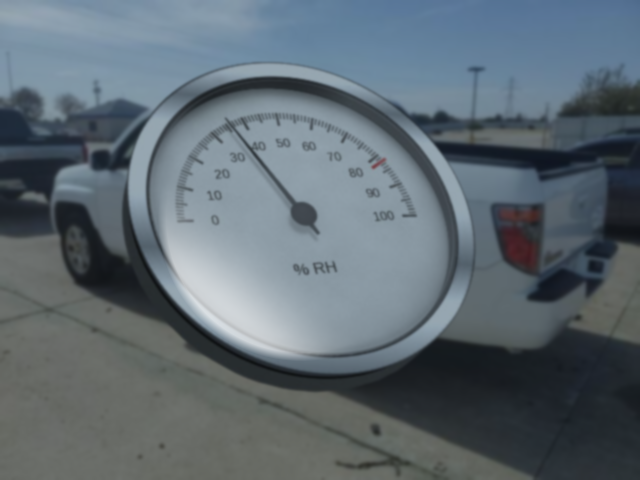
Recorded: 35 %
